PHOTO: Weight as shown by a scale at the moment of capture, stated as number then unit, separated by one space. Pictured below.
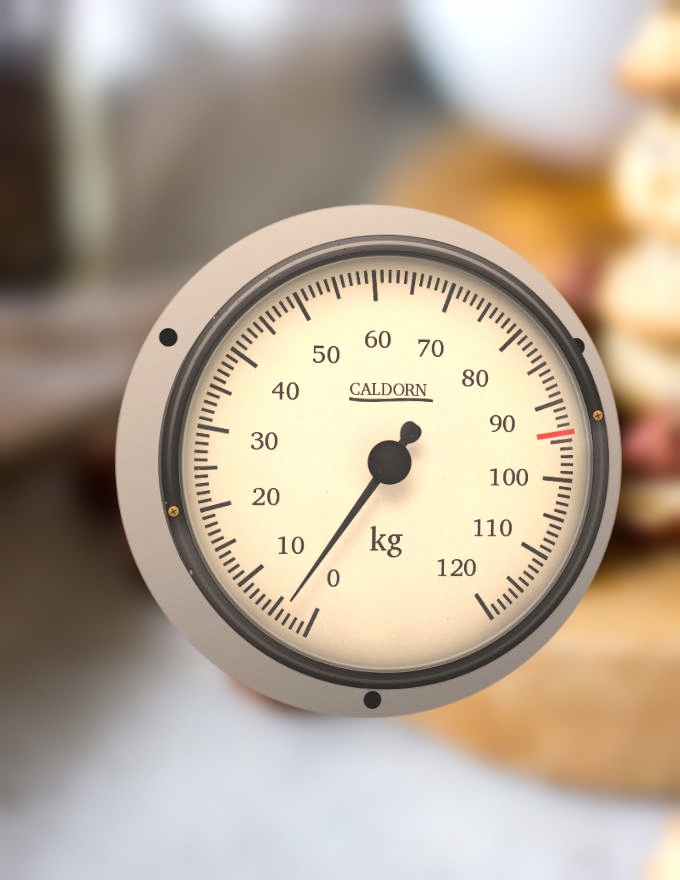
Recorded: 4 kg
